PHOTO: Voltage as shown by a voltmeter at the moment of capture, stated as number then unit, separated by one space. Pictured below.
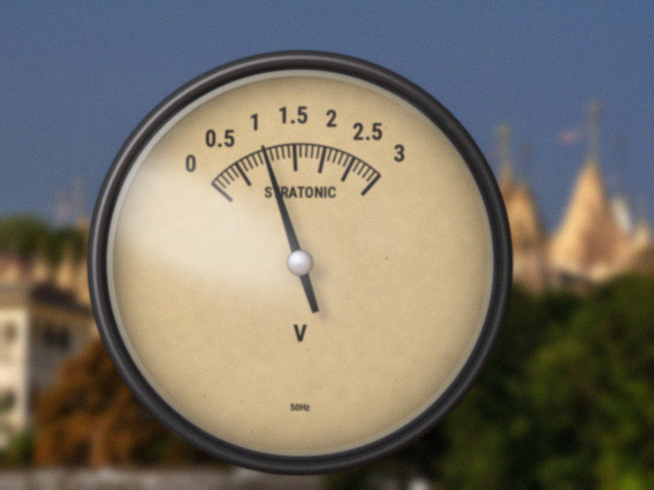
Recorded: 1 V
